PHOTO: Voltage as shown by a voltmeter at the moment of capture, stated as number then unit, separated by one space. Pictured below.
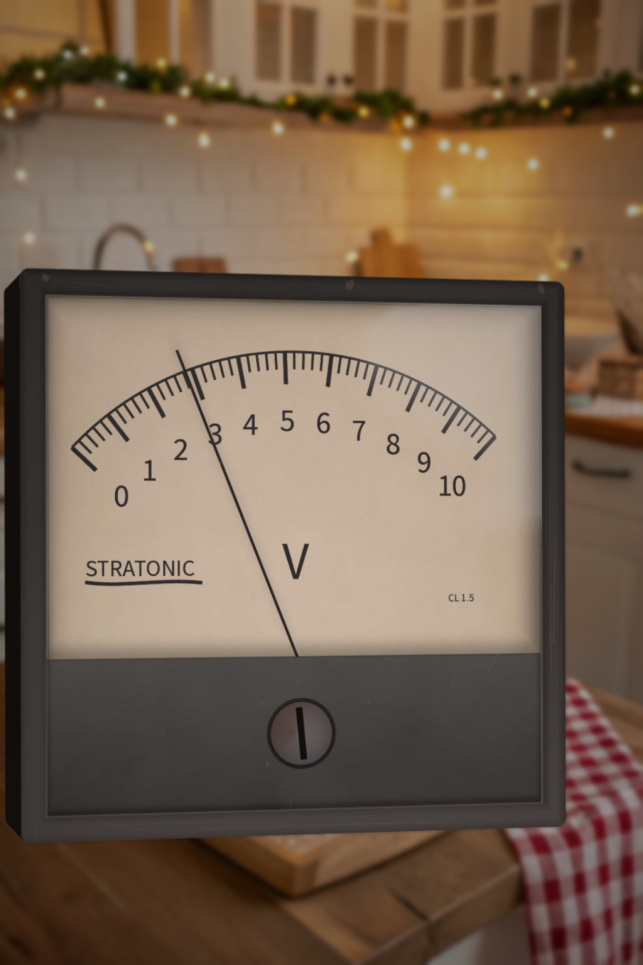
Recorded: 2.8 V
